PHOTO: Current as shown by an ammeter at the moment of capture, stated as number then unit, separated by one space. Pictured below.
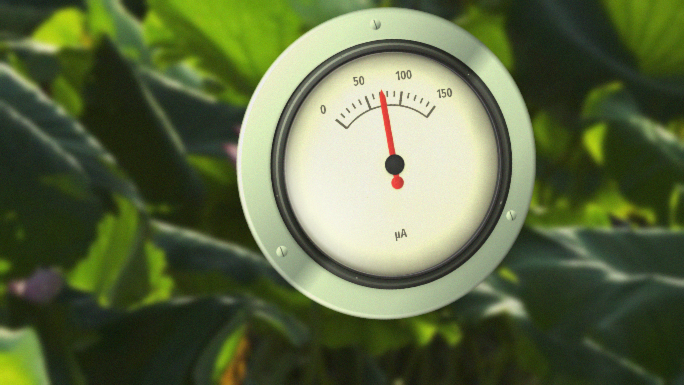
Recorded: 70 µA
